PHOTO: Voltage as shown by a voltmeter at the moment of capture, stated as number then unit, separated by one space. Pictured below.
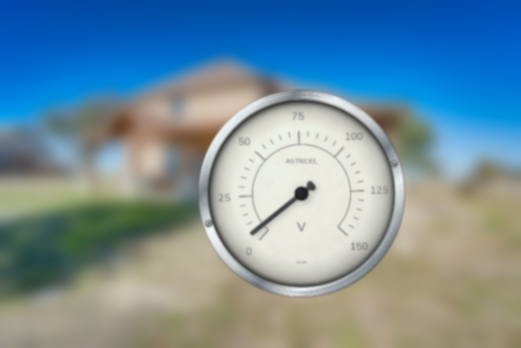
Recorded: 5 V
